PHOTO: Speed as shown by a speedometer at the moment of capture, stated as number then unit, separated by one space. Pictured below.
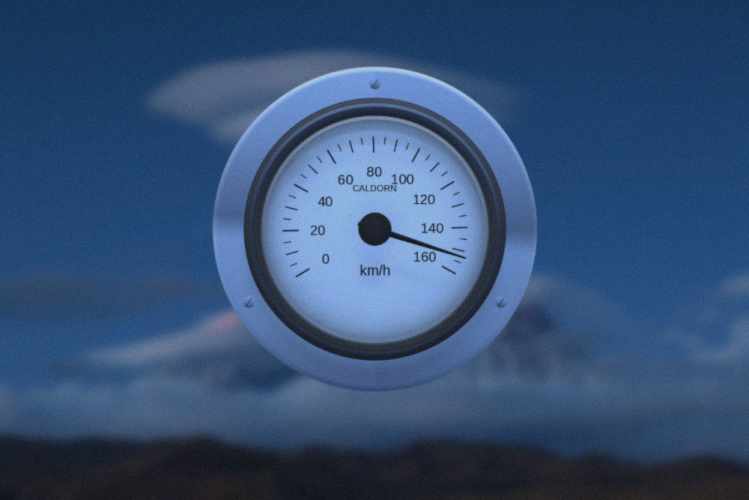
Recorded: 152.5 km/h
